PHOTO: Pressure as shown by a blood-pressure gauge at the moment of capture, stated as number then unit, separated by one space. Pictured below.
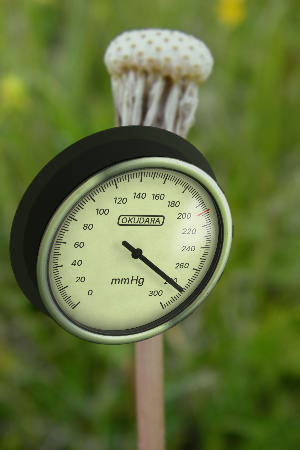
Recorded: 280 mmHg
